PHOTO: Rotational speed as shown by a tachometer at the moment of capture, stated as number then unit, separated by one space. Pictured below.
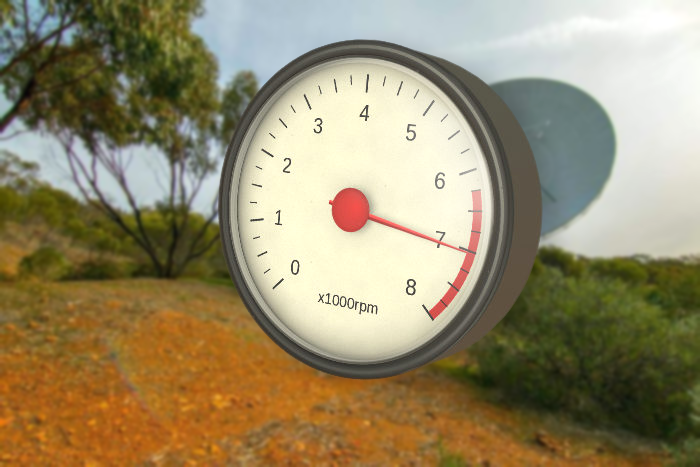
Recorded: 7000 rpm
